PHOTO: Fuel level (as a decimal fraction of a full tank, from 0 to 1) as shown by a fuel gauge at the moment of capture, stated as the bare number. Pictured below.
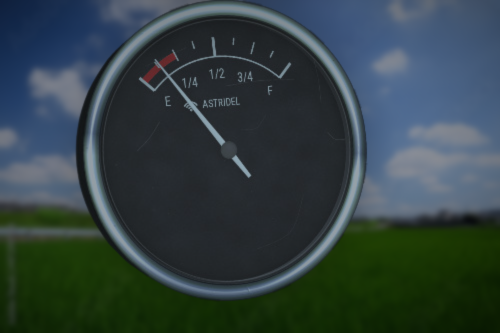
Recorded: 0.125
